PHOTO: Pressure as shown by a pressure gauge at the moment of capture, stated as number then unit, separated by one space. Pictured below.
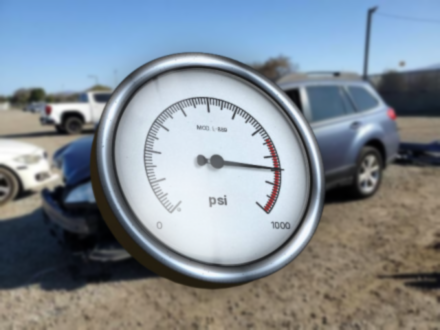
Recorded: 850 psi
